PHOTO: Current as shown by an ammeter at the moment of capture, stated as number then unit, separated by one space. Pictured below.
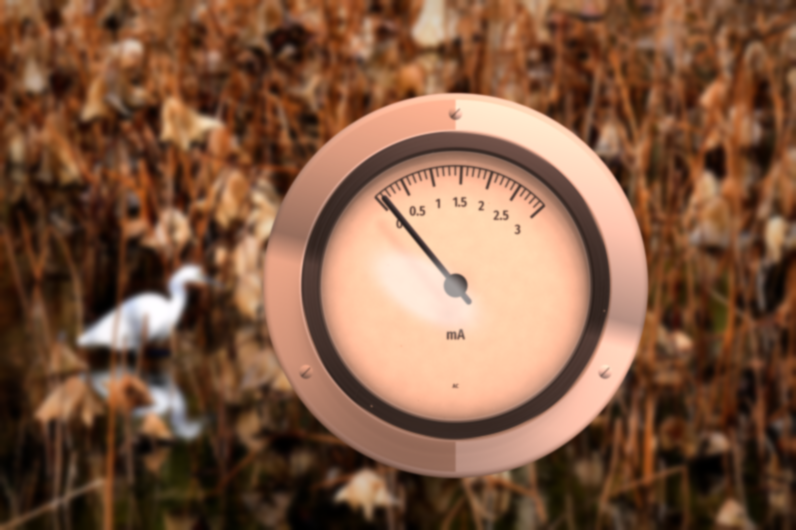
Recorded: 0.1 mA
